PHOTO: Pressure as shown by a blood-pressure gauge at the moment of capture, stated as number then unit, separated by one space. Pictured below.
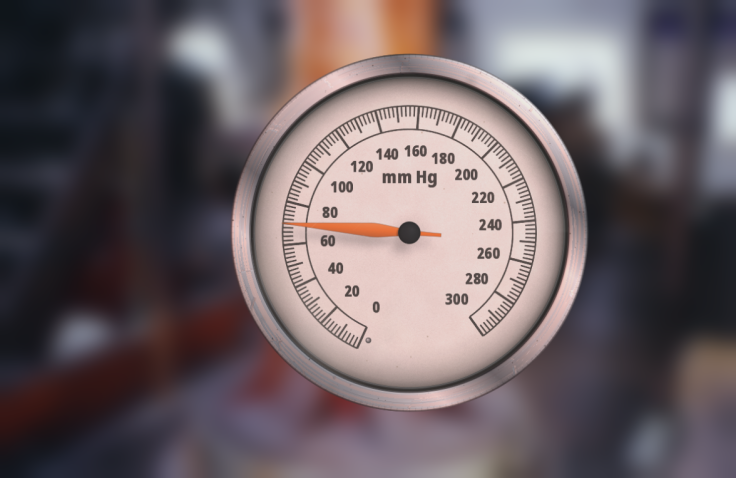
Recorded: 70 mmHg
